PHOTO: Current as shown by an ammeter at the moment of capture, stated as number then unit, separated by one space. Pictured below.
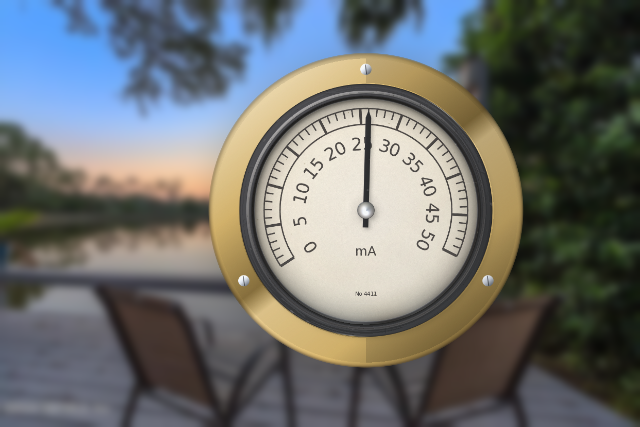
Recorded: 26 mA
